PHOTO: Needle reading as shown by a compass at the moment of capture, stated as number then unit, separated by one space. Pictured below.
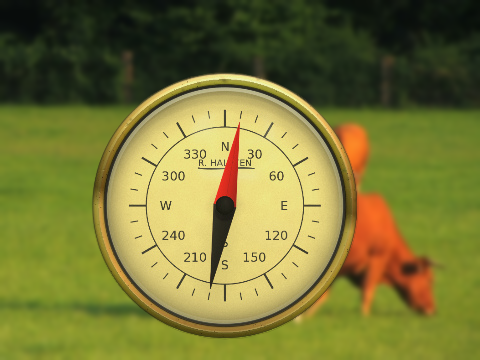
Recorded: 10 °
